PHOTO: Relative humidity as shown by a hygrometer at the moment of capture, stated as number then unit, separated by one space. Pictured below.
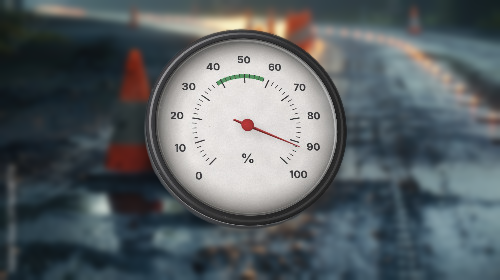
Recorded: 92 %
